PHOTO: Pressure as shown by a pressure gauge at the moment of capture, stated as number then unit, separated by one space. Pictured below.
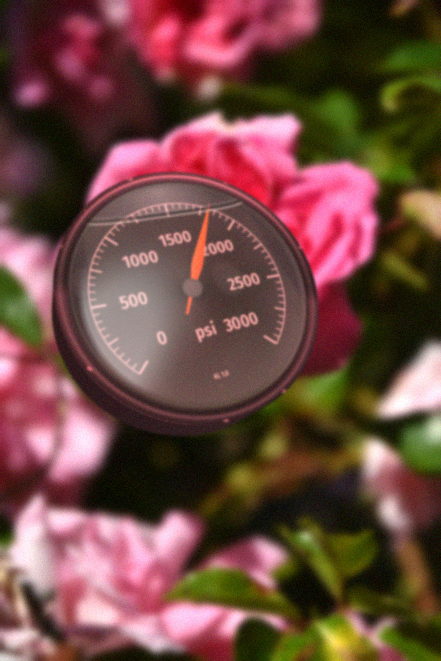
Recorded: 1800 psi
